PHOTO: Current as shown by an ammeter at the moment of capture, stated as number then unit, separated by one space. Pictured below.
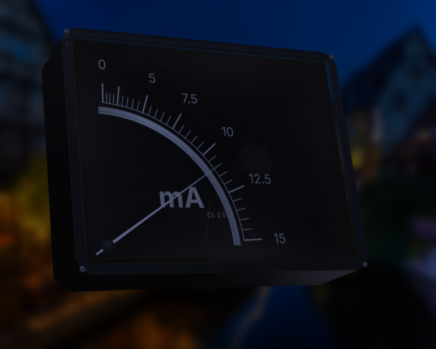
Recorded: 11 mA
